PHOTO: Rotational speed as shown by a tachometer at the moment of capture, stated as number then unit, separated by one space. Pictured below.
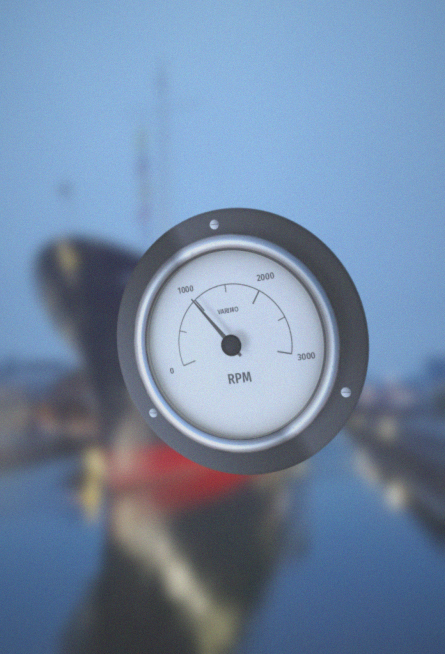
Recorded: 1000 rpm
